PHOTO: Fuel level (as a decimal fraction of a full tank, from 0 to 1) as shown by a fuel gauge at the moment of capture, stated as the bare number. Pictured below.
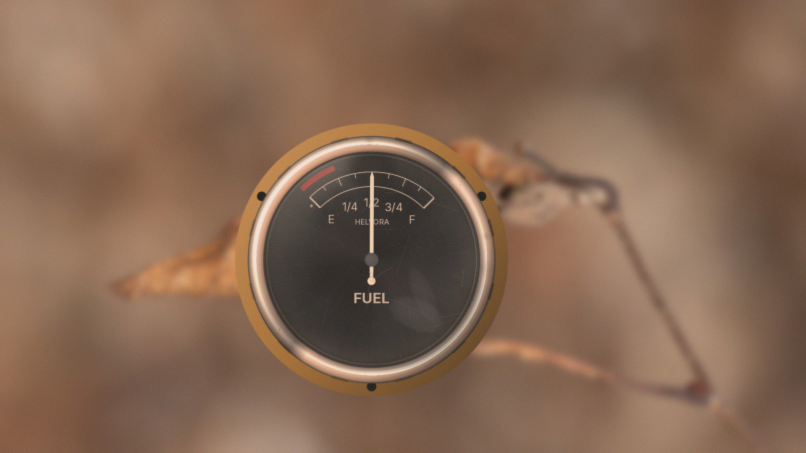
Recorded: 0.5
